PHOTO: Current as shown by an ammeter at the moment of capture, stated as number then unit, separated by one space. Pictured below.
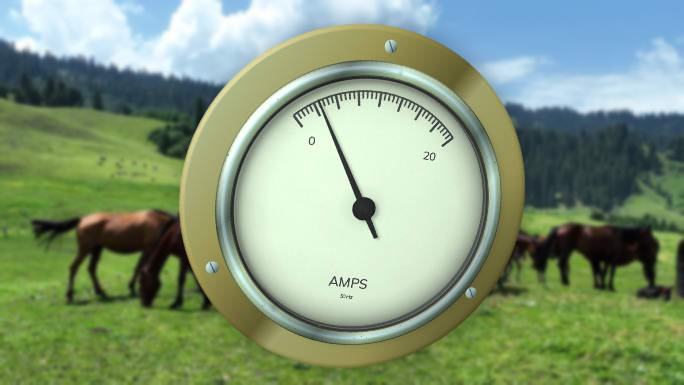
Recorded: 3 A
